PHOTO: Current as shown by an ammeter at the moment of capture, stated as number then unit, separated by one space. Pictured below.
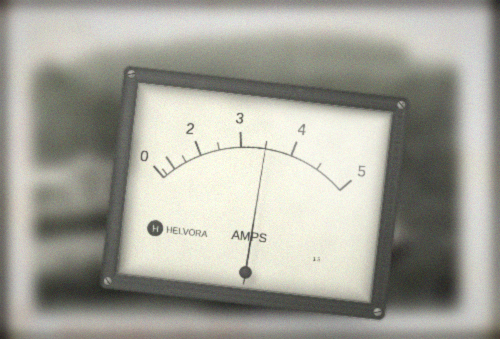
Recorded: 3.5 A
